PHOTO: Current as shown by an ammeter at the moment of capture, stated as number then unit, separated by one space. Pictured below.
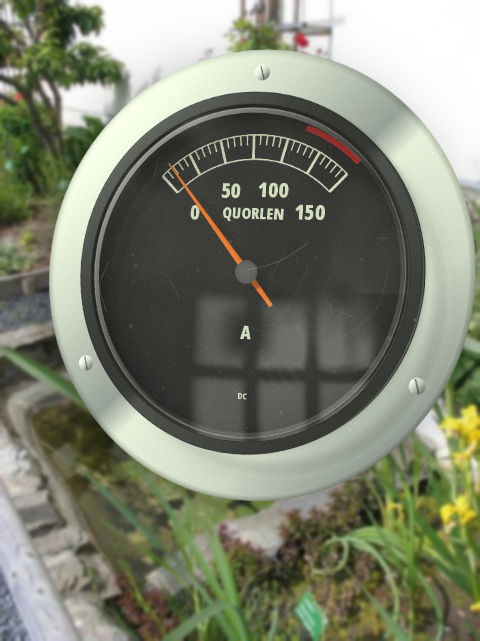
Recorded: 10 A
